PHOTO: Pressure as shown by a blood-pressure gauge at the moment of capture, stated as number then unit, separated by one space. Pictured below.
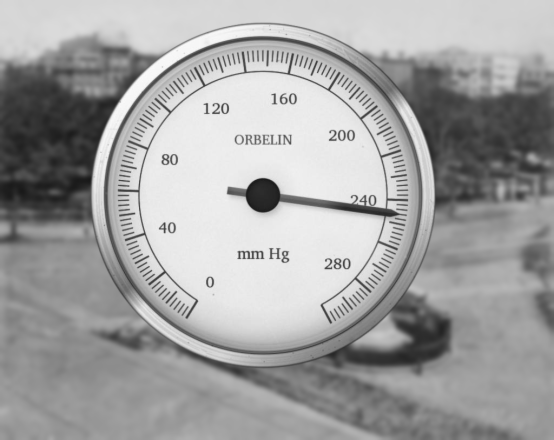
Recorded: 246 mmHg
